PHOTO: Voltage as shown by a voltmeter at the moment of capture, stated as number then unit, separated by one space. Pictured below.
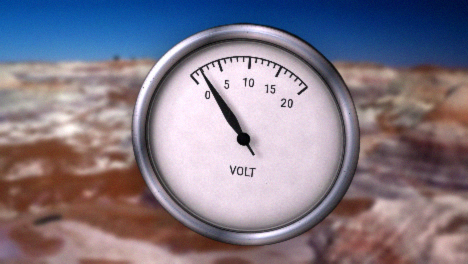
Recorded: 2 V
